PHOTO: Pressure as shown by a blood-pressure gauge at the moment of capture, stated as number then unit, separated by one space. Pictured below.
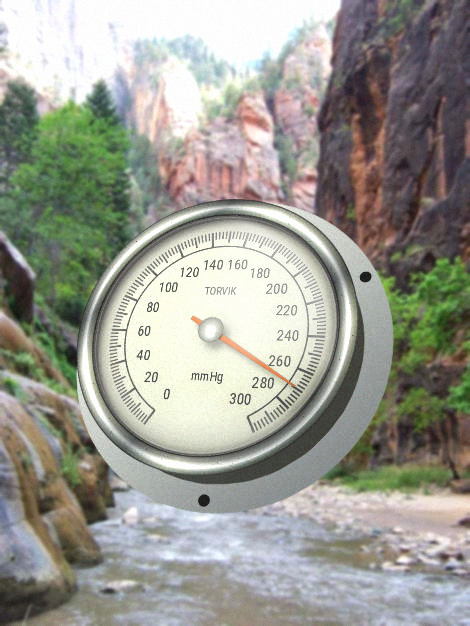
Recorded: 270 mmHg
